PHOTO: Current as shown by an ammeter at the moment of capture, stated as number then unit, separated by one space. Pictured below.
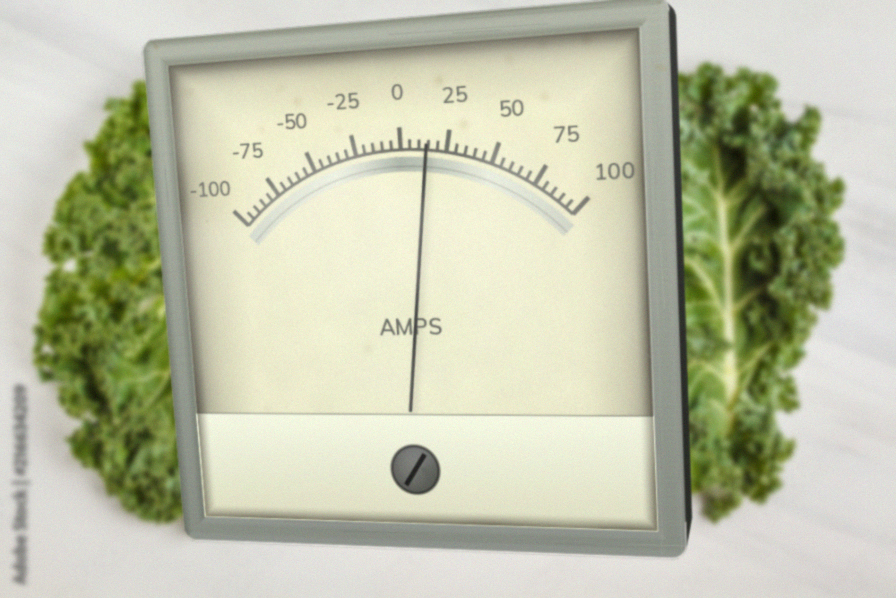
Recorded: 15 A
